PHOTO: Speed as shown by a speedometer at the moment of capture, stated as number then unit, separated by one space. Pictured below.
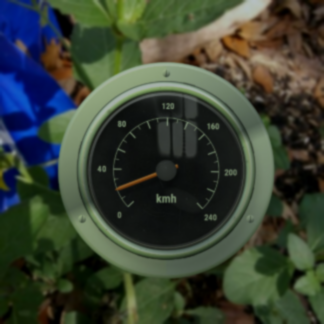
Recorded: 20 km/h
